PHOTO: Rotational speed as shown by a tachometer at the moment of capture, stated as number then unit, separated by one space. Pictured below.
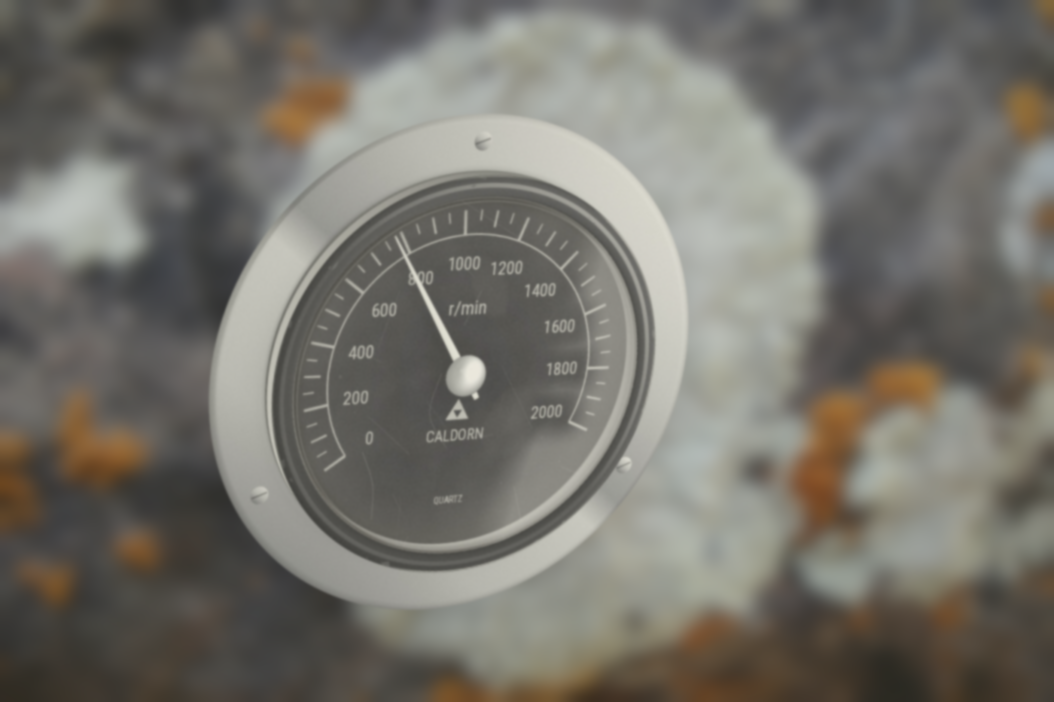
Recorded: 775 rpm
